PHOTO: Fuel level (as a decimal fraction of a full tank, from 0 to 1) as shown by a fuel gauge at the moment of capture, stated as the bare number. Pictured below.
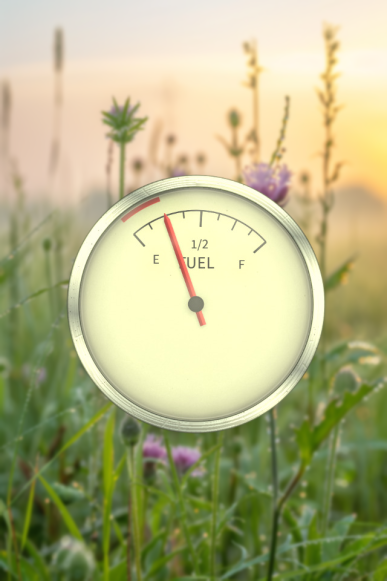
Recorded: 0.25
